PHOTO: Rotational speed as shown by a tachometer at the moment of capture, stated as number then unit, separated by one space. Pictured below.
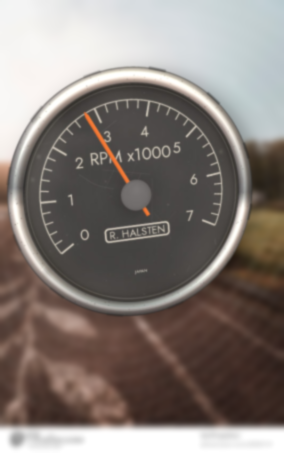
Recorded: 2800 rpm
